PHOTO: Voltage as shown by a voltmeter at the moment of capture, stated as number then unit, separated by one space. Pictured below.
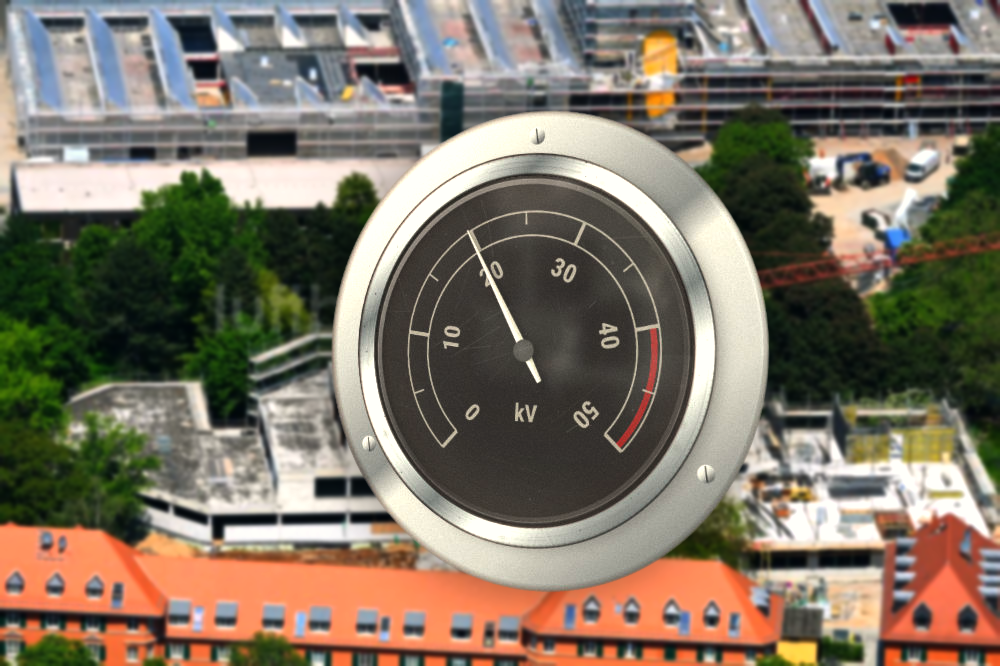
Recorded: 20 kV
